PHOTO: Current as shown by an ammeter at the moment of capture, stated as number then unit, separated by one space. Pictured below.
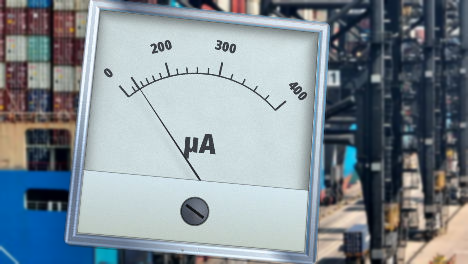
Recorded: 100 µA
